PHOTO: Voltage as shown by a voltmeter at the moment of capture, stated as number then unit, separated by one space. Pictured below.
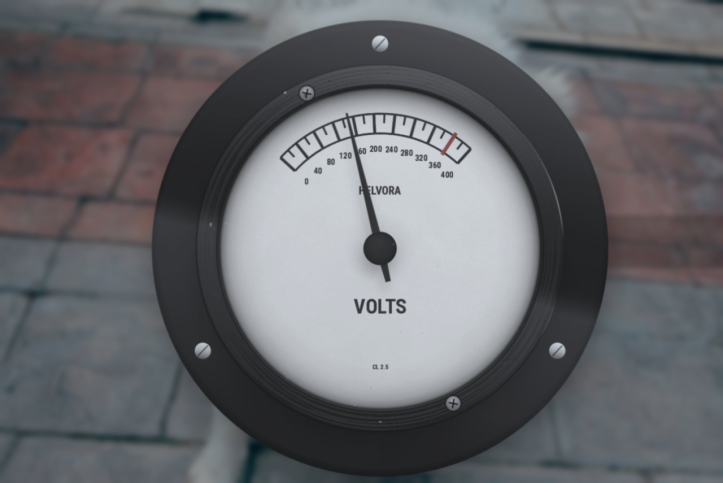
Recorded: 150 V
